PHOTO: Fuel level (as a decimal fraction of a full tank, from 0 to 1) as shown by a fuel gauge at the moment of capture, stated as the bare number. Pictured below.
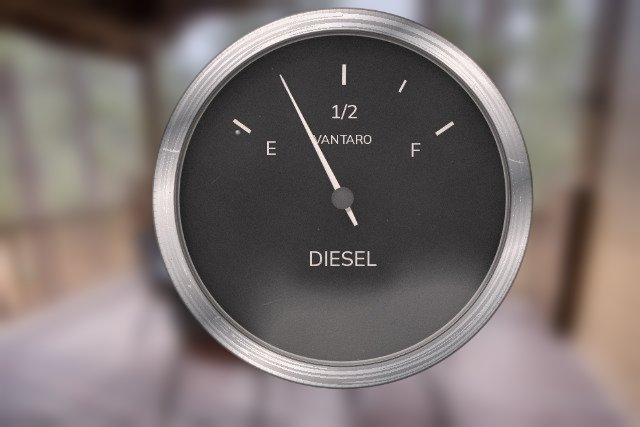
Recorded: 0.25
